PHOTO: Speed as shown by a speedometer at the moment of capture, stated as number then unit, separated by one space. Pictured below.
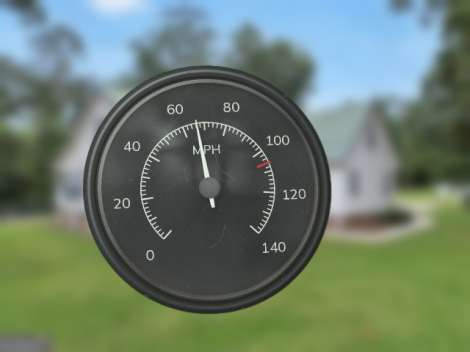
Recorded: 66 mph
